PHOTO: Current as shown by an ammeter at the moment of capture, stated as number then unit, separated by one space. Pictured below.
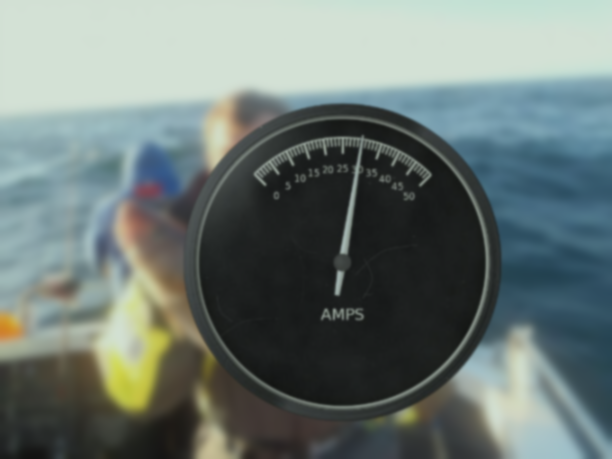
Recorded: 30 A
